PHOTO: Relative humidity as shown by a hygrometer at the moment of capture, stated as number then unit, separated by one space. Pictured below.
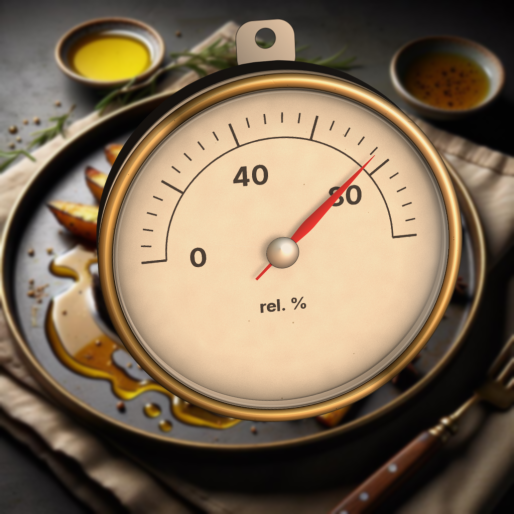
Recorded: 76 %
